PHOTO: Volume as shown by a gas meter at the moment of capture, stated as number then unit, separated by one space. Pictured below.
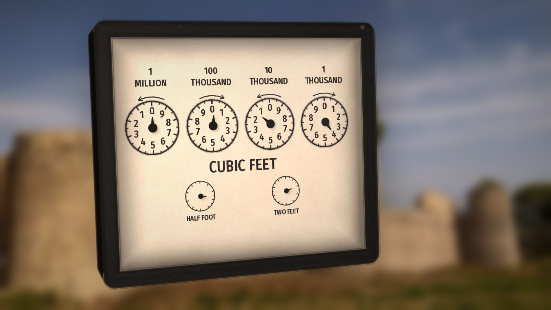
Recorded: 1400 ft³
